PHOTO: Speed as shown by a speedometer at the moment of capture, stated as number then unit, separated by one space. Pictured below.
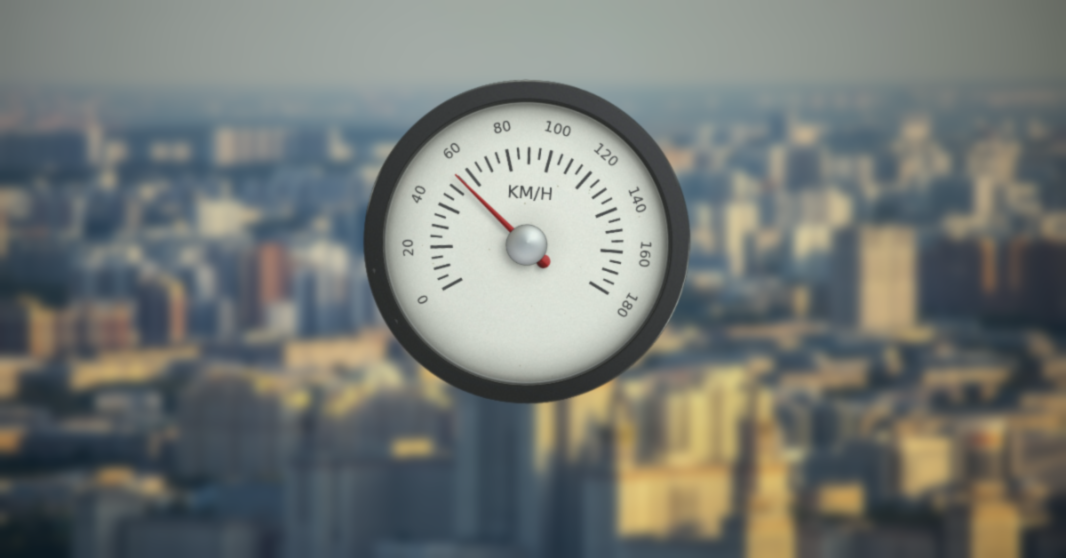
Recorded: 55 km/h
